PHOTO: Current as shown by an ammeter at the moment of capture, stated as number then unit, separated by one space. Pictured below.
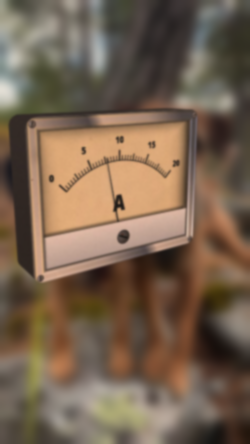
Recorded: 7.5 A
